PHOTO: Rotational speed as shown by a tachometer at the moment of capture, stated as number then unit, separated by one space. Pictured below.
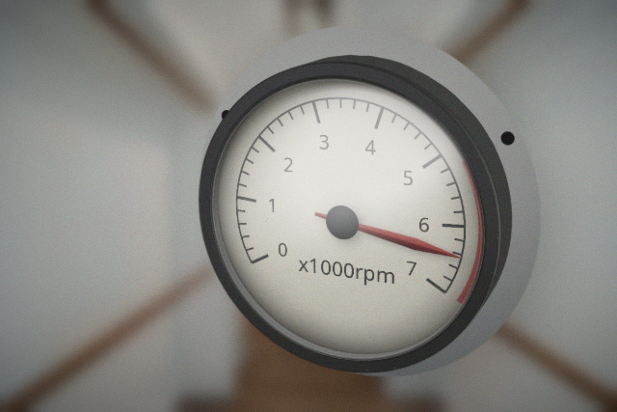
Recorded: 6400 rpm
